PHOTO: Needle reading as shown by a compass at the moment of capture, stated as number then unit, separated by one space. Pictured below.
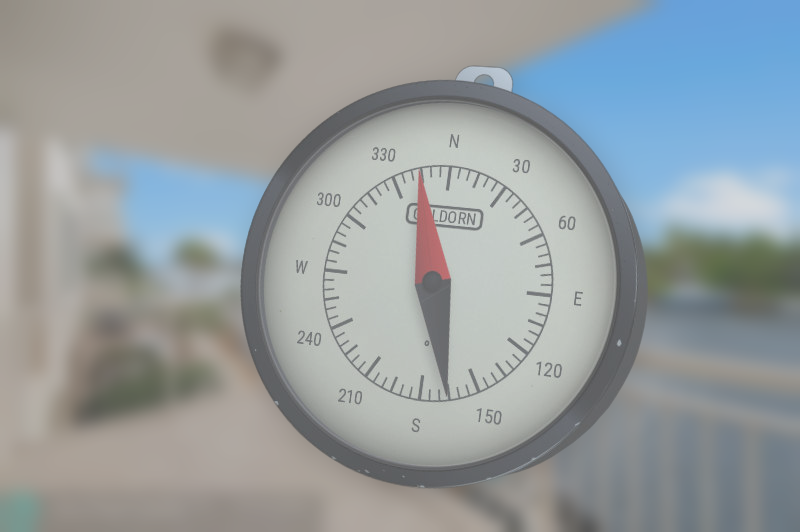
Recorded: 345 °
